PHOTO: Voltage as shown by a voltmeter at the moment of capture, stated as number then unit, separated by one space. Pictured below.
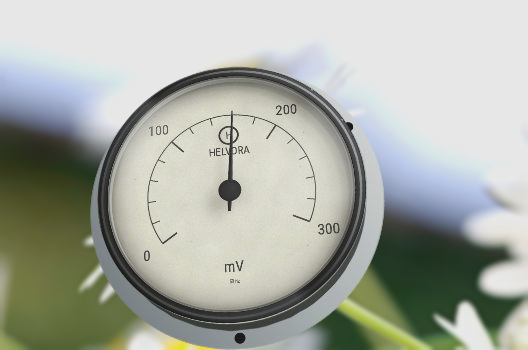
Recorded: 160 mV
